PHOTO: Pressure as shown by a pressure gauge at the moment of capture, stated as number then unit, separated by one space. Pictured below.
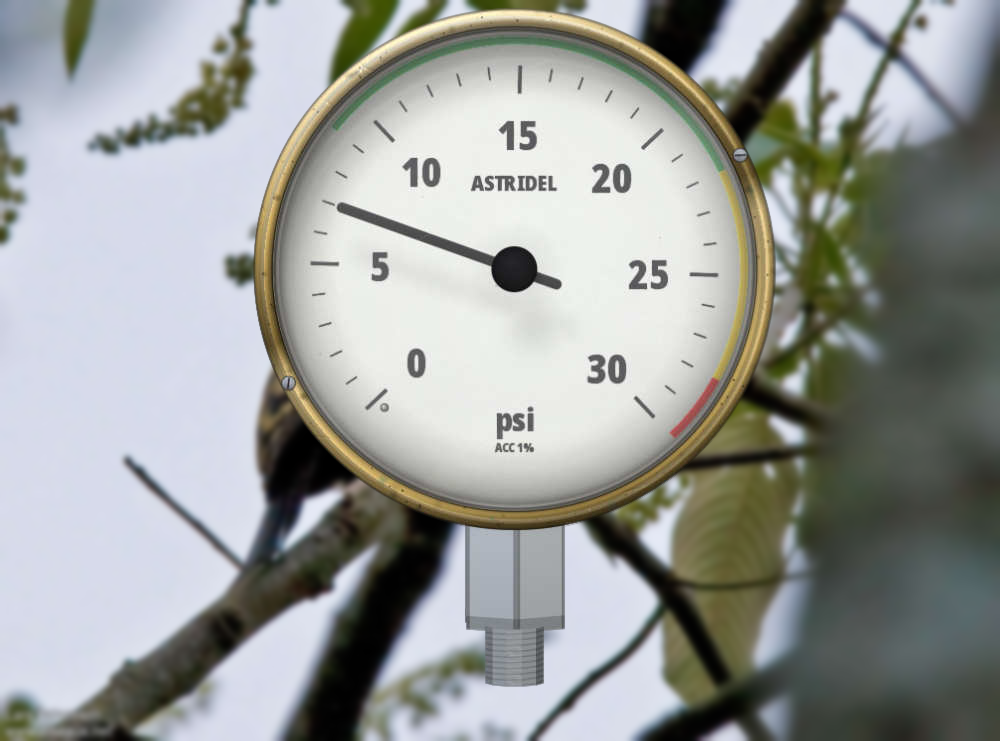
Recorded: 7 psi
